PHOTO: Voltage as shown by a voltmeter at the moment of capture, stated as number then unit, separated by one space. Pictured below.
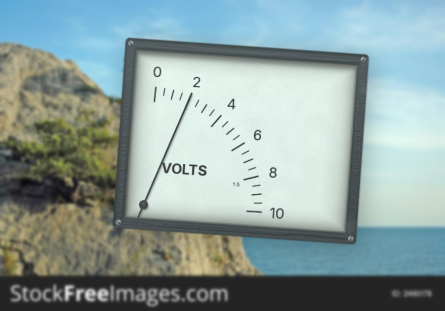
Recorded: 2 V
